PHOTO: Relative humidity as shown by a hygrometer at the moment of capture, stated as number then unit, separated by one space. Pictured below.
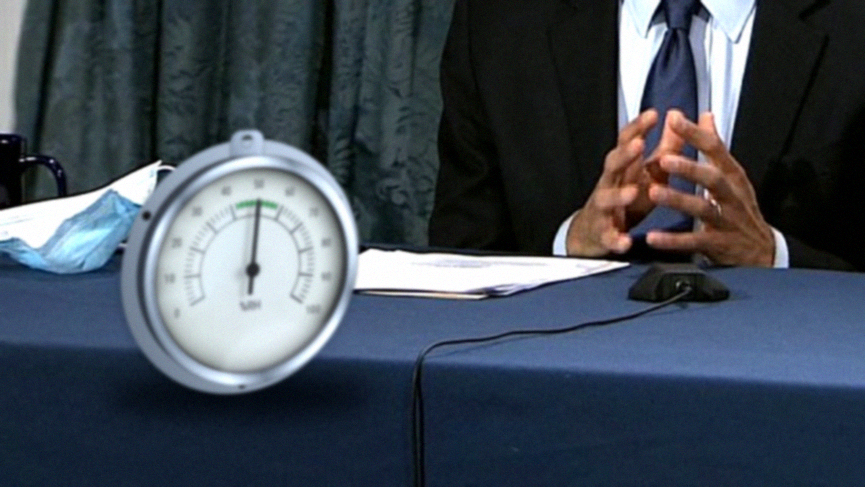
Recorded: 50 %
